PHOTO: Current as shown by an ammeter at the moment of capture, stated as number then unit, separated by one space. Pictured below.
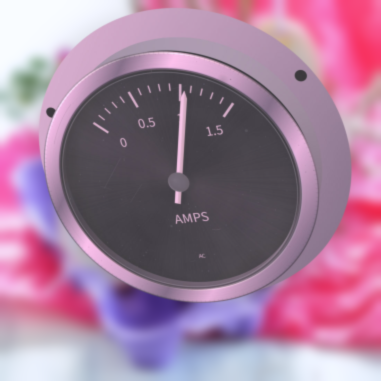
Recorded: 1.05 A
